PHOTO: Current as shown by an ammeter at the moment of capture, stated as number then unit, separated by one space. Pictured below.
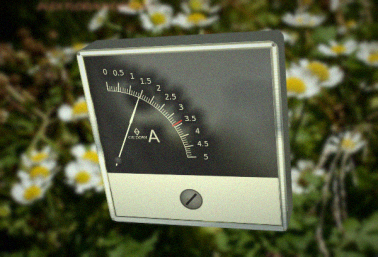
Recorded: 1.5 A
